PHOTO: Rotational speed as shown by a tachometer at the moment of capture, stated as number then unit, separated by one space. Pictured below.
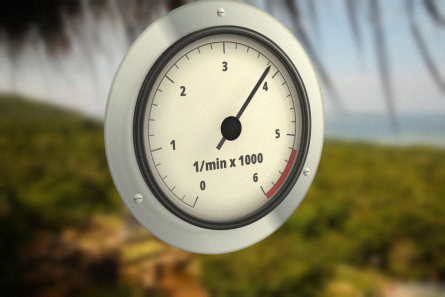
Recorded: 3800 rpm
